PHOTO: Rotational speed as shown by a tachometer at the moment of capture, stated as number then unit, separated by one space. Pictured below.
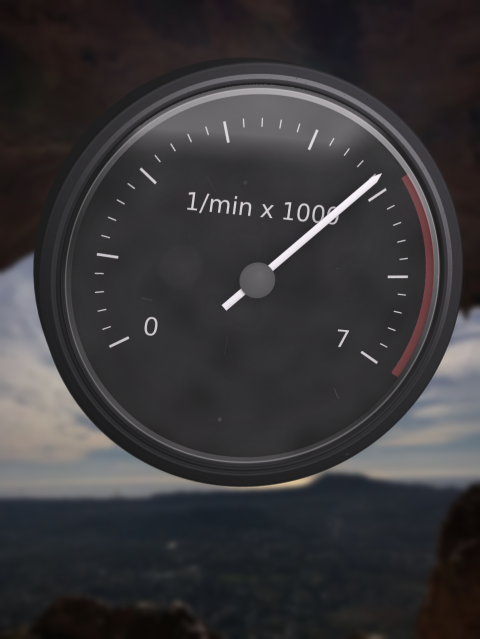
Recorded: 4800 rpm
